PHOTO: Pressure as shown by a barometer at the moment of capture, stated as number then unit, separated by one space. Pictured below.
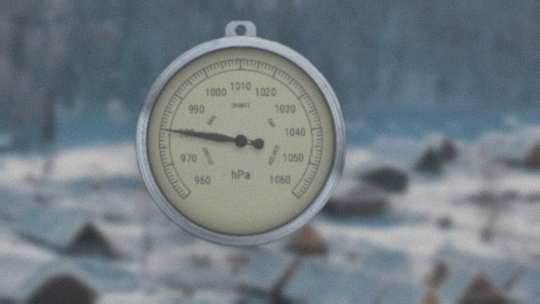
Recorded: 980 hPa
